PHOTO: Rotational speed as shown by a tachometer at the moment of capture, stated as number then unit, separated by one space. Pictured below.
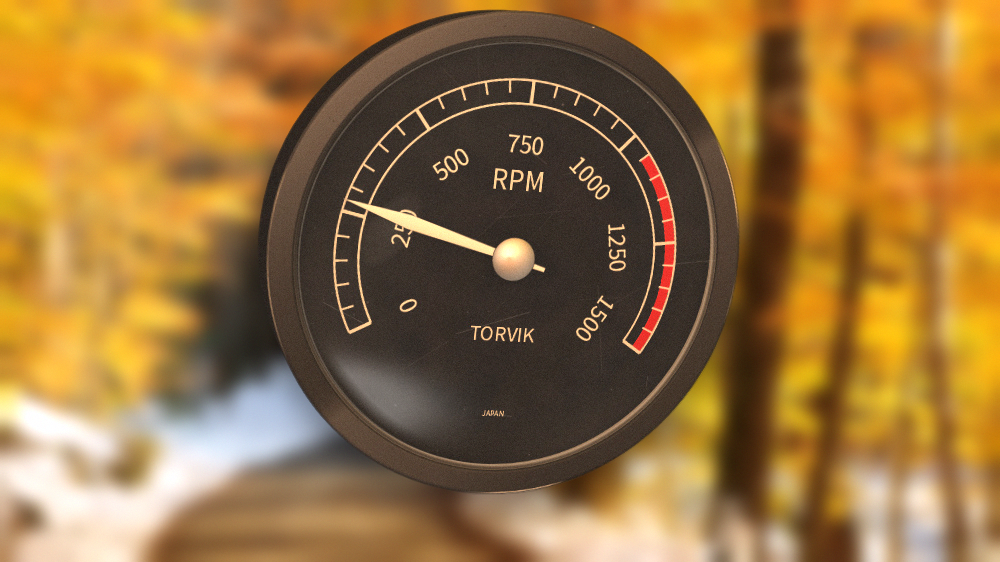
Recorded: 275 rpm
